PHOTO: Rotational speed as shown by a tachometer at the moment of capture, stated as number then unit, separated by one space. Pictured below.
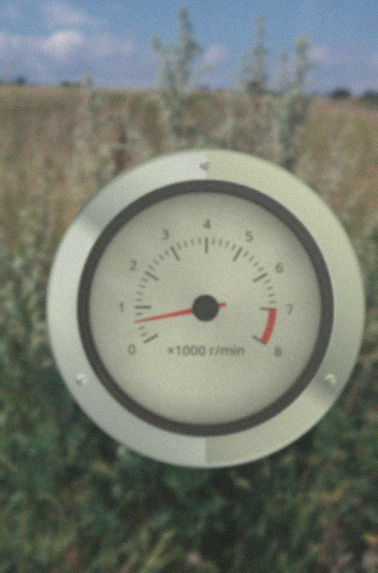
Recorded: 600 rpm
